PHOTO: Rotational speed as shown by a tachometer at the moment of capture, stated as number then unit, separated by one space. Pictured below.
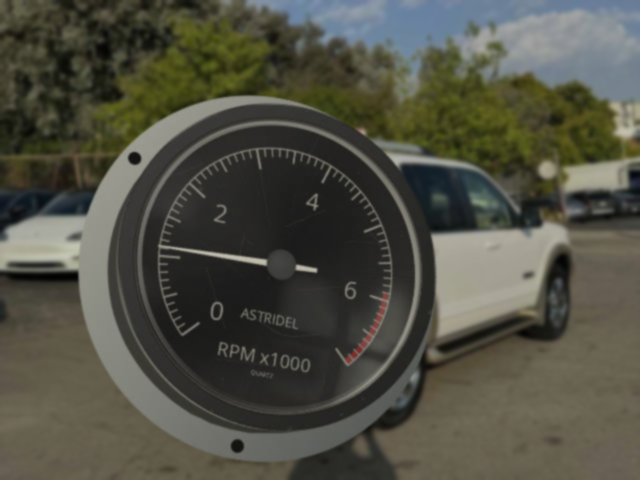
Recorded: 1100 rpm
